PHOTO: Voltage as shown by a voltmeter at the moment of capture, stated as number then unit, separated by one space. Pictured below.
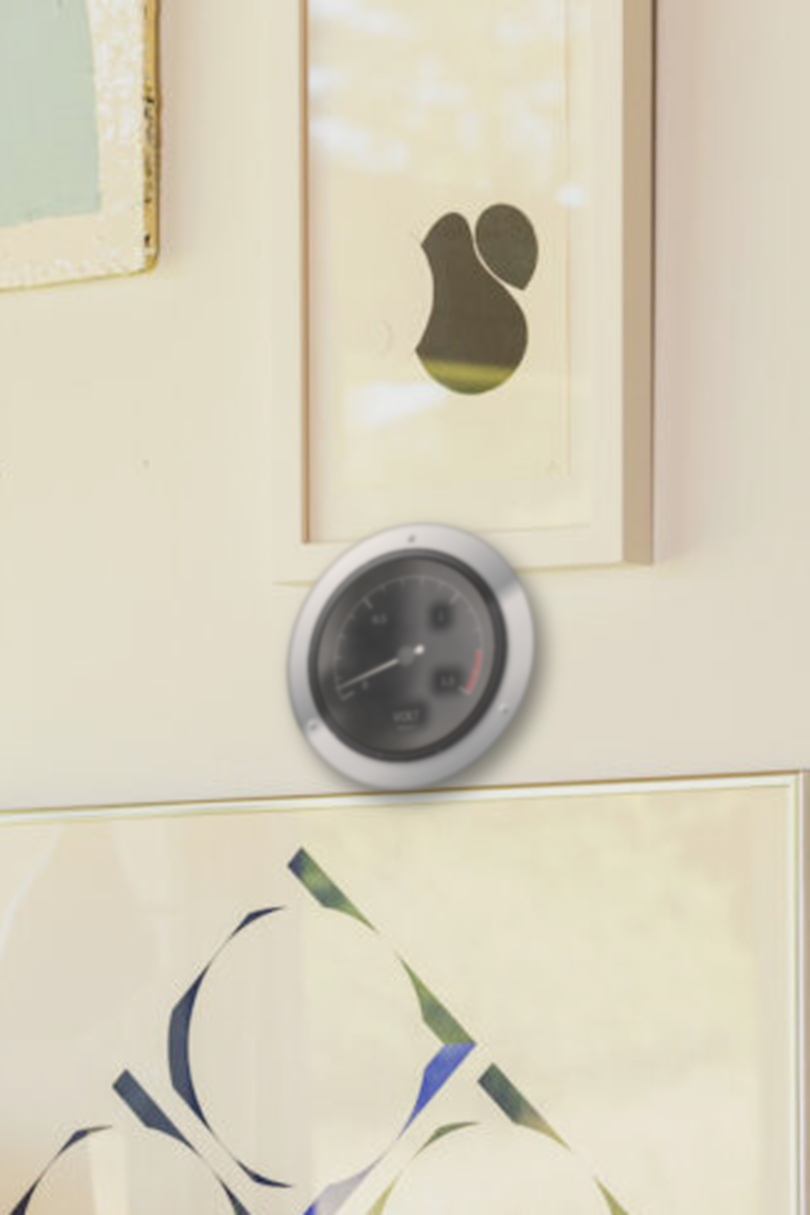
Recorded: 0.05 V
